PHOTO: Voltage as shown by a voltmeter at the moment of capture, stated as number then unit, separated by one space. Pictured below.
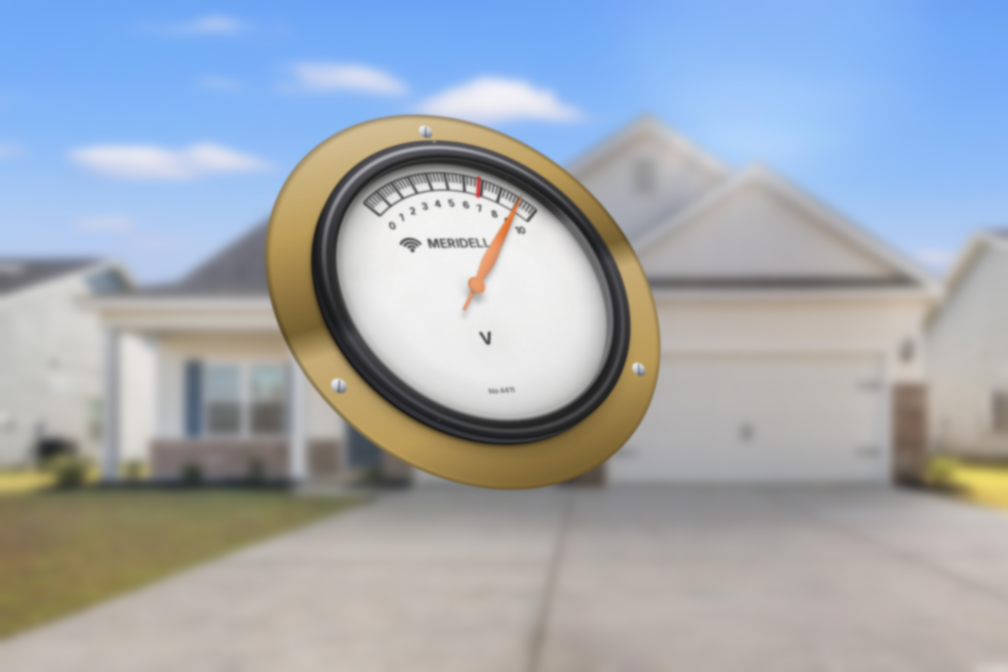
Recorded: 9 V
